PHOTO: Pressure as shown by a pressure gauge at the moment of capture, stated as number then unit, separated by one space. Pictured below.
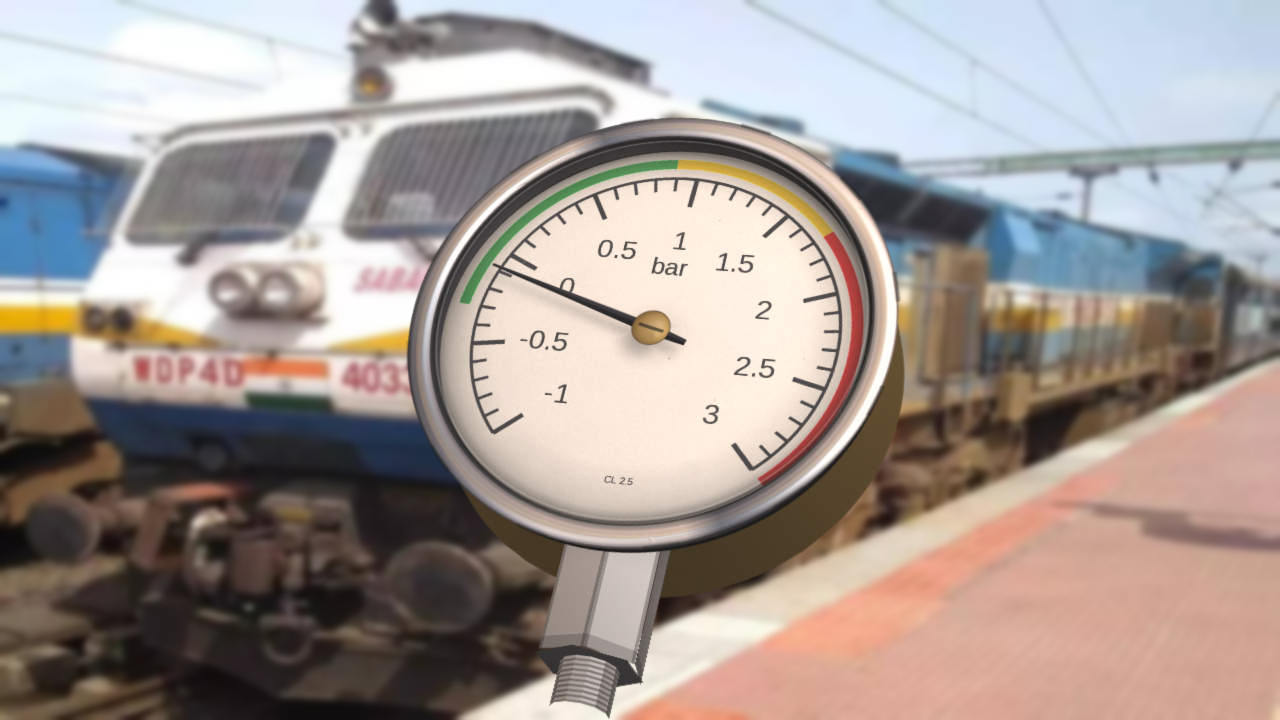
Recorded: -0.1 bar
